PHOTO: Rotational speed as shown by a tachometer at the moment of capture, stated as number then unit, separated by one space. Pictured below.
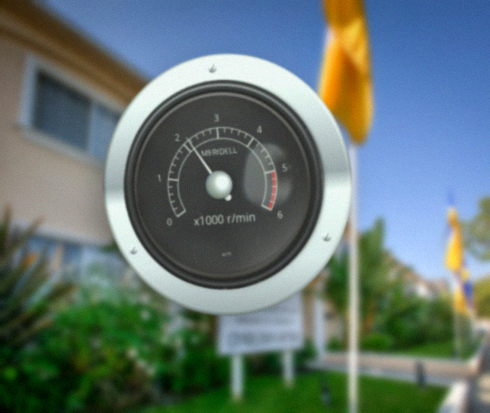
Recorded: 2200 rpm
